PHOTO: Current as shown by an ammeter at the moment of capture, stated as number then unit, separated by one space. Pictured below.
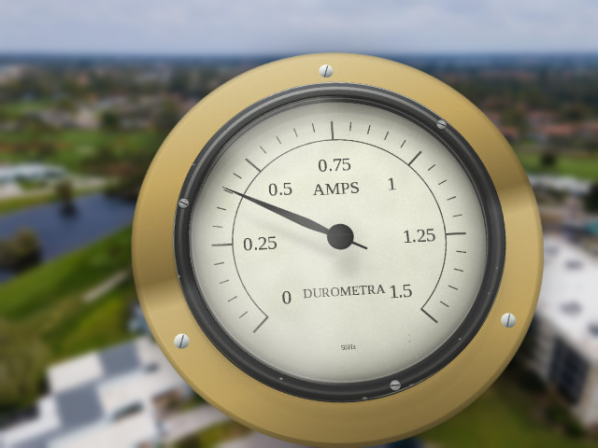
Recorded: 0.4 A
